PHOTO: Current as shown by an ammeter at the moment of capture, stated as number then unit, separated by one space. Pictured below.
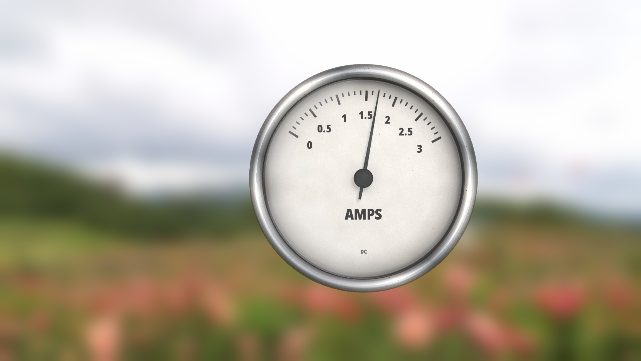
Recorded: 1.7 A
